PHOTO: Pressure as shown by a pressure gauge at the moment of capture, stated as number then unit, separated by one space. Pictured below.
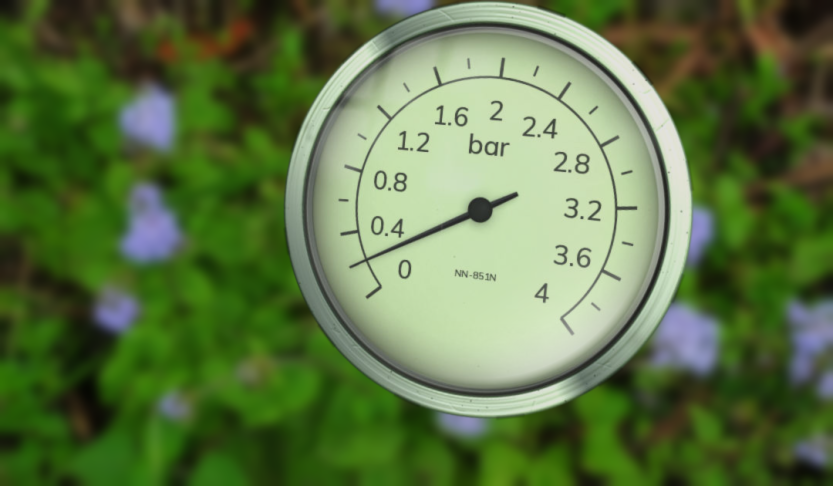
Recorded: 0.2 bar
